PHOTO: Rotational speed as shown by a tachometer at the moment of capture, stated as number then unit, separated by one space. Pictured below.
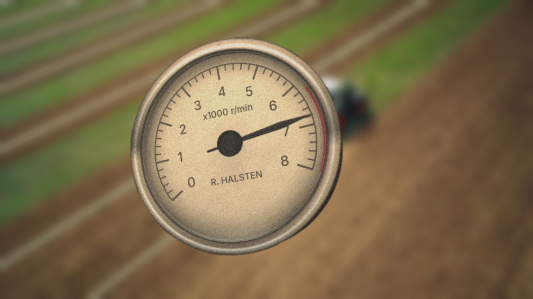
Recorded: 6800 rpm
